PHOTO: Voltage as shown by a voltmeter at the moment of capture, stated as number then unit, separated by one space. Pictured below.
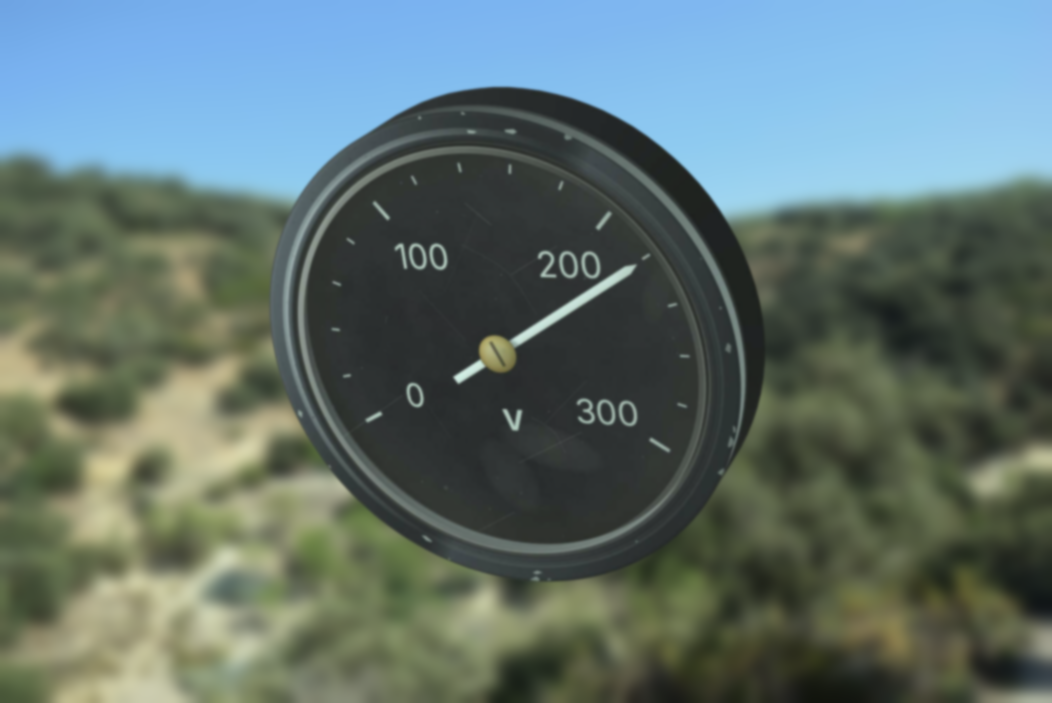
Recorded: 220 V
